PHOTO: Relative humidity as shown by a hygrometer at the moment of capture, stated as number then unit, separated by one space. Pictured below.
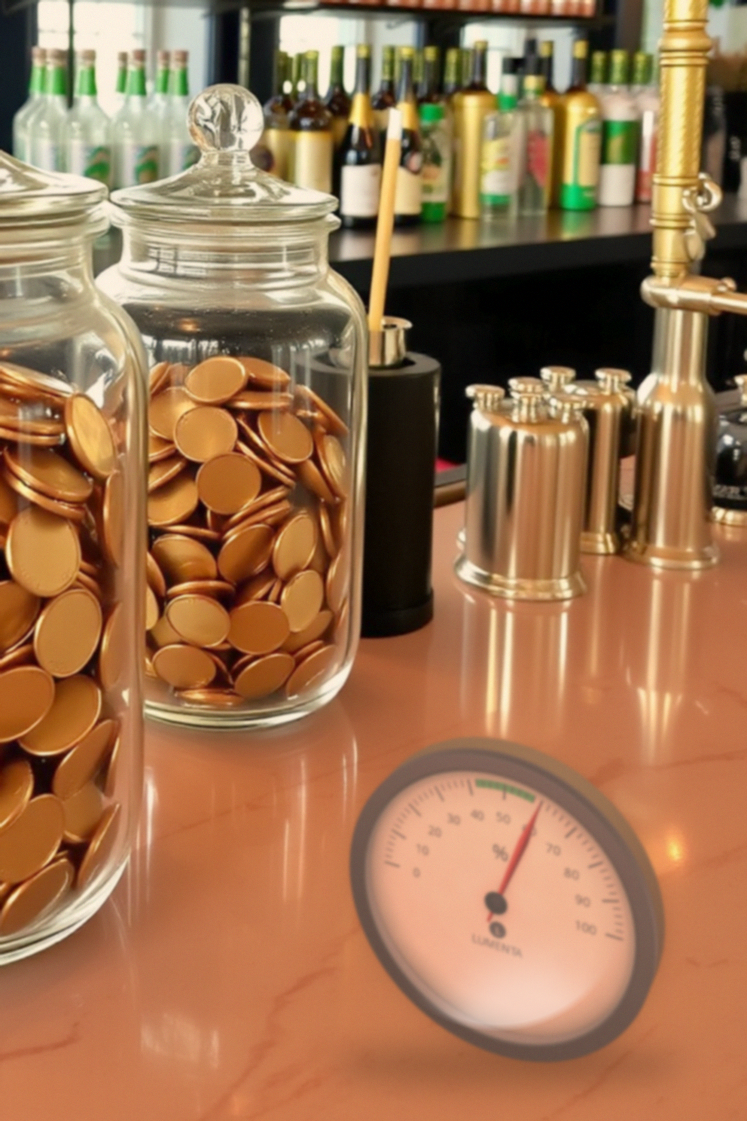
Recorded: 60 %
